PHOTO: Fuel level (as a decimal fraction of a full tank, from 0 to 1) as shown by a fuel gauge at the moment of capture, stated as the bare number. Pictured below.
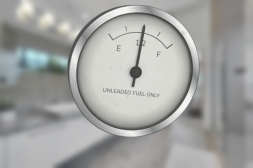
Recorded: 0.5
